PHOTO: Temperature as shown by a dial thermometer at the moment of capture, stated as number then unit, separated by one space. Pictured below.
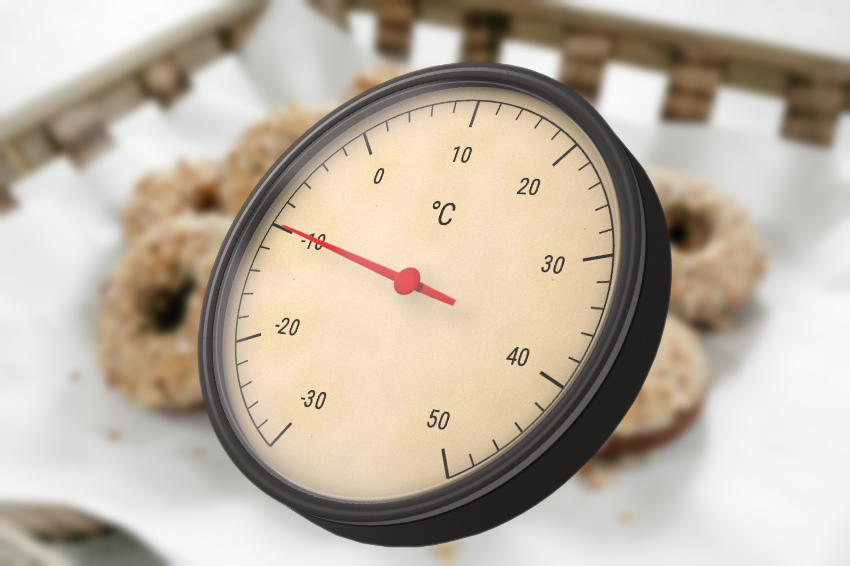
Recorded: -10 °C
